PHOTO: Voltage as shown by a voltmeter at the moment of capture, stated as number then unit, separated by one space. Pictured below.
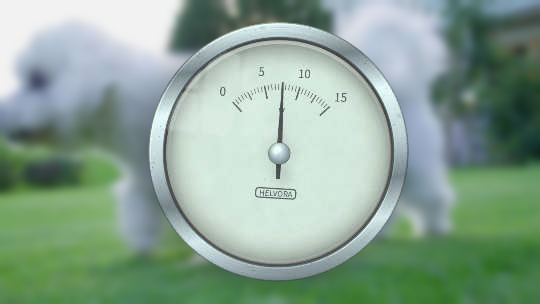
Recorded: 7.5 V
